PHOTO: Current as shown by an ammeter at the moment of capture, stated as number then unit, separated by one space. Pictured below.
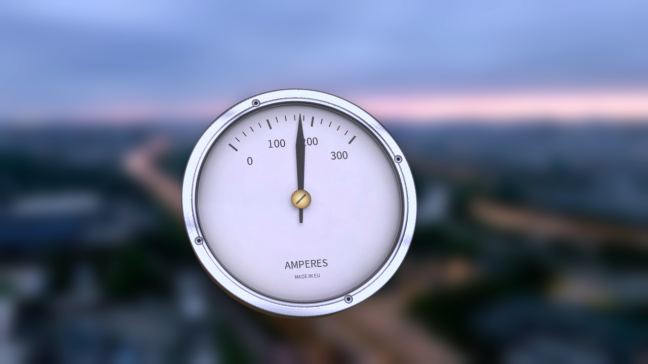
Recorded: 170 A
